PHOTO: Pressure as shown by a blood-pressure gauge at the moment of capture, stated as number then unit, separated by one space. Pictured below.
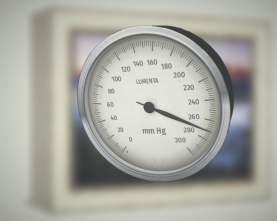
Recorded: 270 mmHg
